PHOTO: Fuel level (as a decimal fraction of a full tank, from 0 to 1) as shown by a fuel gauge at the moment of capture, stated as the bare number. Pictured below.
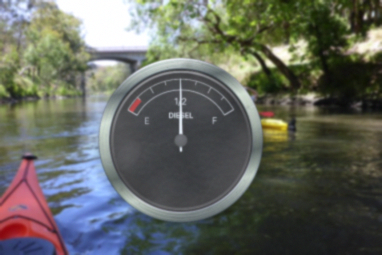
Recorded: 0.5
